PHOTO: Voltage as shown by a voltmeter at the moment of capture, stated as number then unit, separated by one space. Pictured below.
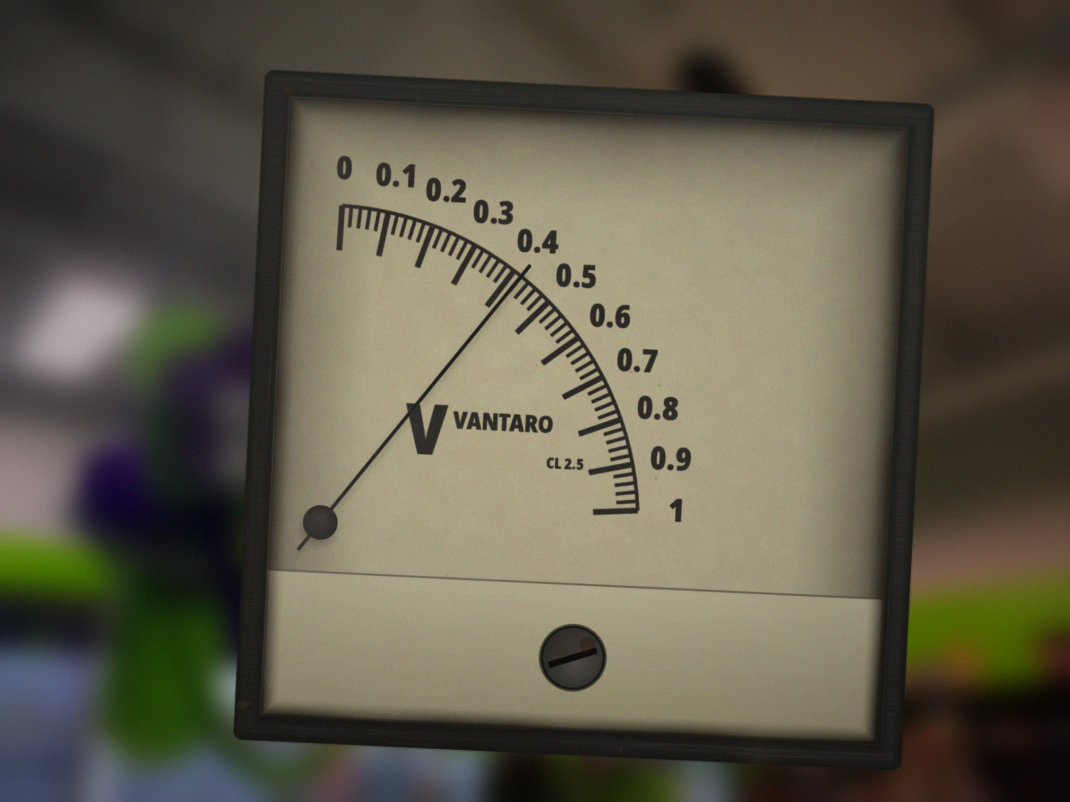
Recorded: 0.42 V
